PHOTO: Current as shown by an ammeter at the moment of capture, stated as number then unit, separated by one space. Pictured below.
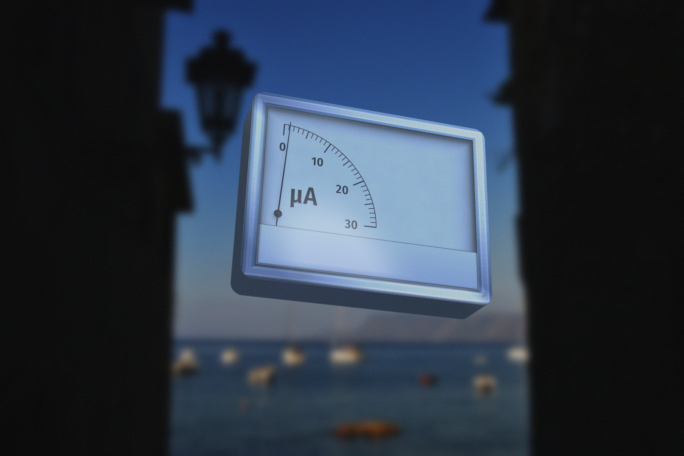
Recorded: 1 µA
